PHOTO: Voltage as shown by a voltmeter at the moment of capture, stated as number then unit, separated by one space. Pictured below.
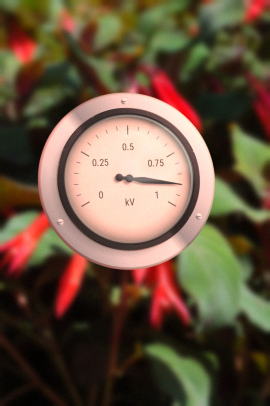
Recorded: 0.9 kV
